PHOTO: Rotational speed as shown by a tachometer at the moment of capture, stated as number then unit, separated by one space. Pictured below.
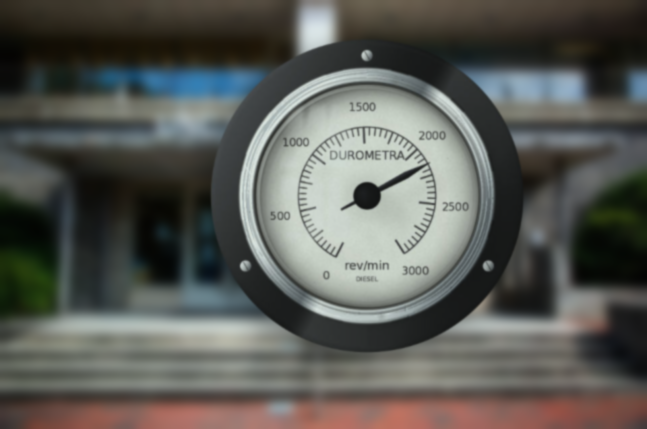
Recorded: 2150 rpm
